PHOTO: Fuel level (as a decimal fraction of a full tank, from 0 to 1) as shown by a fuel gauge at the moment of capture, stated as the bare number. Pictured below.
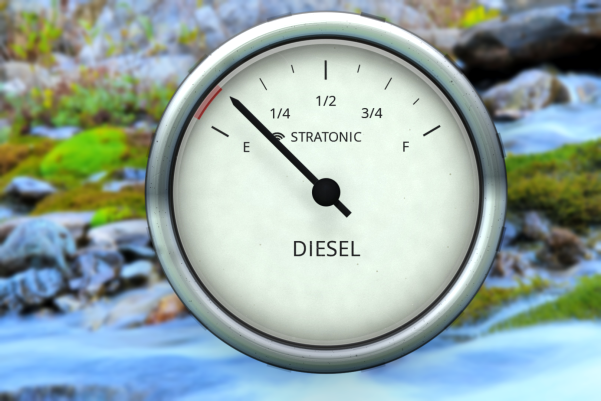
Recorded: 0.125
